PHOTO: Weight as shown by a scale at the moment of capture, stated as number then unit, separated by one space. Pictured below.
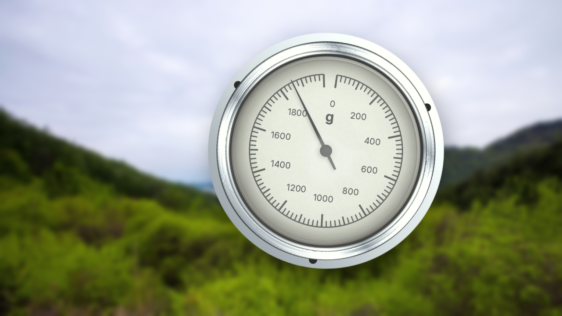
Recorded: 1860 g
